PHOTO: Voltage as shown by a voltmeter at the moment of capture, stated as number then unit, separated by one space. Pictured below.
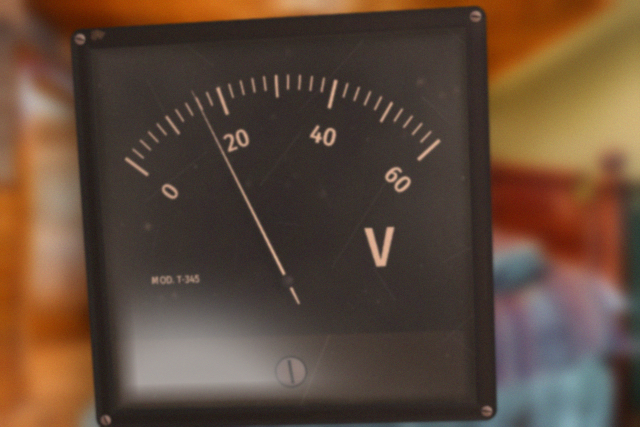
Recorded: 16 V
